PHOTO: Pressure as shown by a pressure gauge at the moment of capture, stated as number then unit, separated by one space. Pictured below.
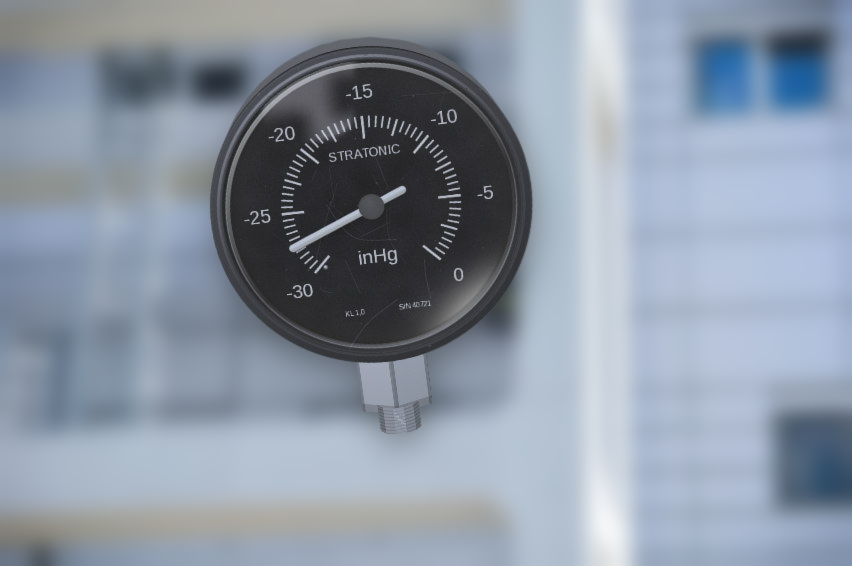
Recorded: -27.5 inHg
